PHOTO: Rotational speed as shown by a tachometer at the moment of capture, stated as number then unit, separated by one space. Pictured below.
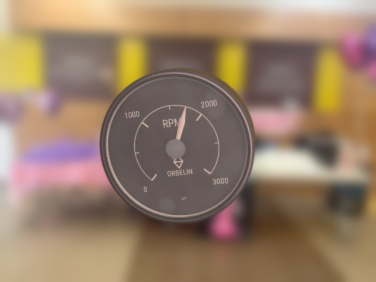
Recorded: 1750 rpm
